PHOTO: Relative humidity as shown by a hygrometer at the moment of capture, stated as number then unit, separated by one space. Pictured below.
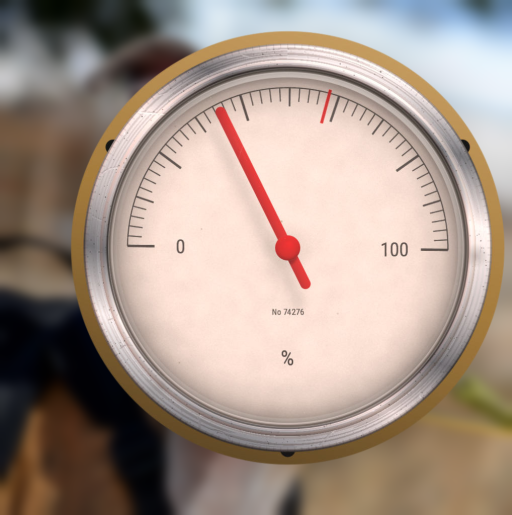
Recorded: 35 %
